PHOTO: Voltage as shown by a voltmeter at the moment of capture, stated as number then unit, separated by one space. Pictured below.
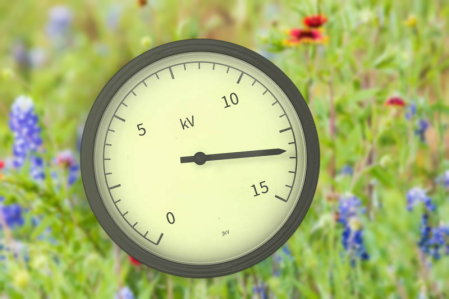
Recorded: 13.25 kV
